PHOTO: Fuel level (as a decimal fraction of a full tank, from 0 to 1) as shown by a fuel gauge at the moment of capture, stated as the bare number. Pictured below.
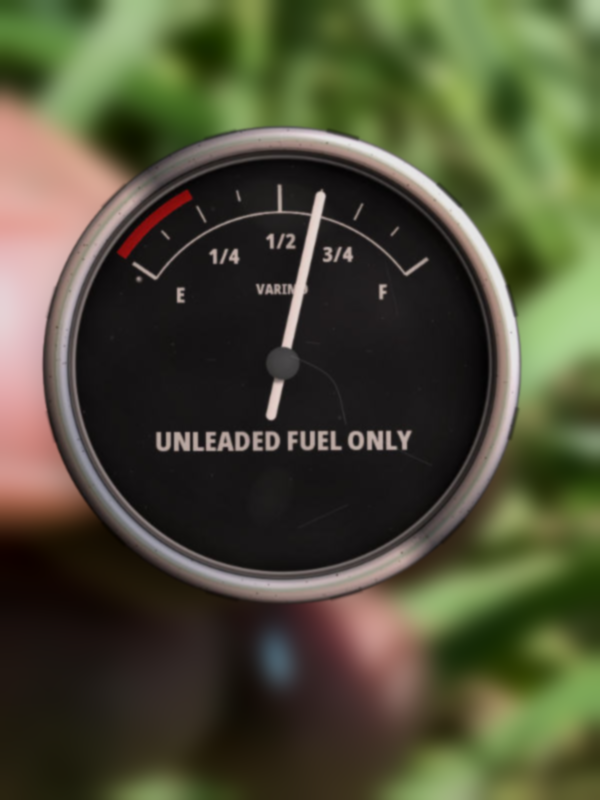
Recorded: 0.625
